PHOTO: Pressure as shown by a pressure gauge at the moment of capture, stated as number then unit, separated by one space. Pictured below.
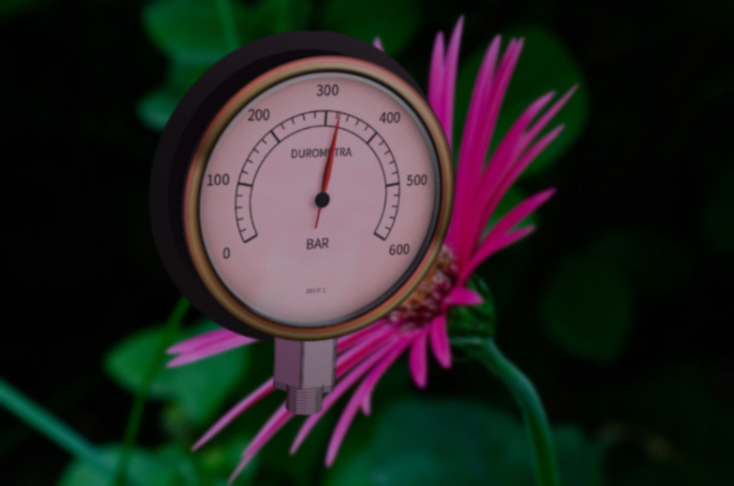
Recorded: 320 bar
